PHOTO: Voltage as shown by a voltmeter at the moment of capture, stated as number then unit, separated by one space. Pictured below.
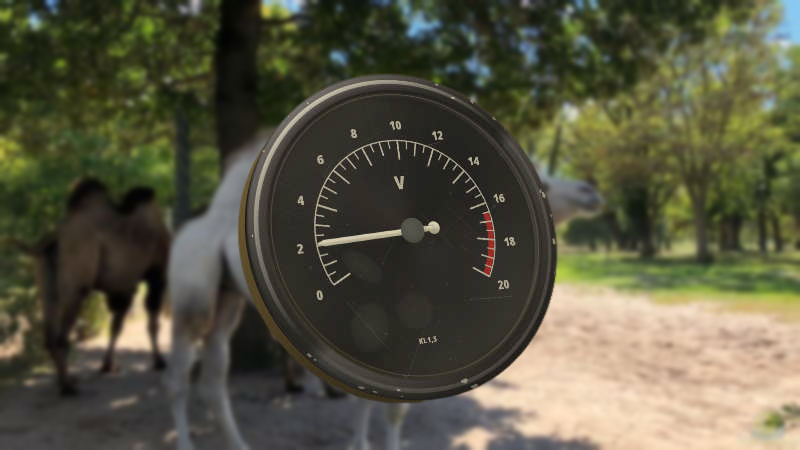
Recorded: 2 V
